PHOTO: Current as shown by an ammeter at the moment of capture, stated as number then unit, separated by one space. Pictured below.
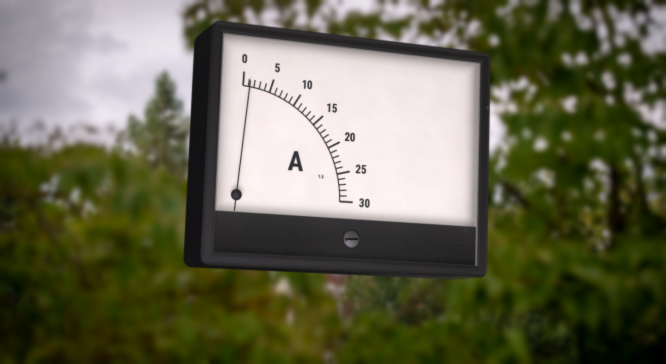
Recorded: 1 A
